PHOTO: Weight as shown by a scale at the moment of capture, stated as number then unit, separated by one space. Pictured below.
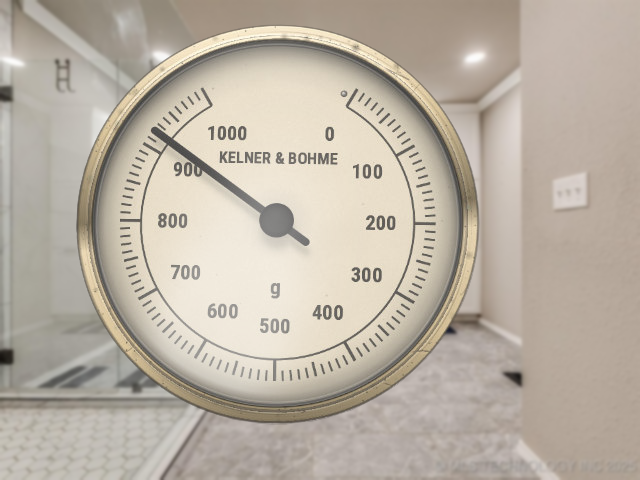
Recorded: 920 g
